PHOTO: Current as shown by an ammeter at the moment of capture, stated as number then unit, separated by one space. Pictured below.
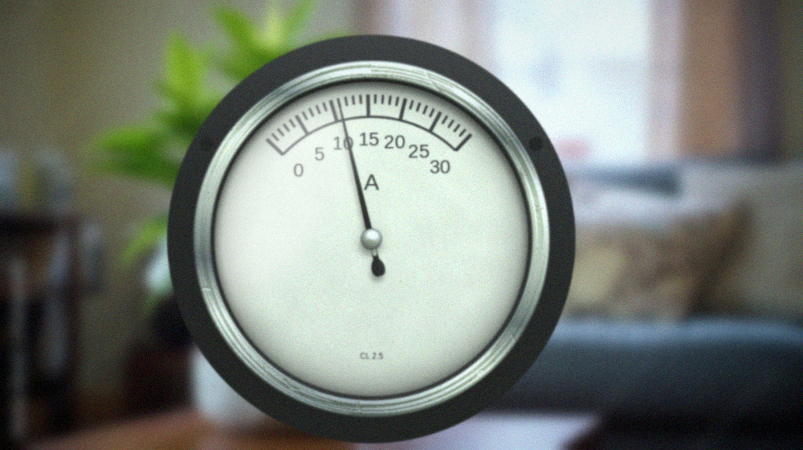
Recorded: 11 A
